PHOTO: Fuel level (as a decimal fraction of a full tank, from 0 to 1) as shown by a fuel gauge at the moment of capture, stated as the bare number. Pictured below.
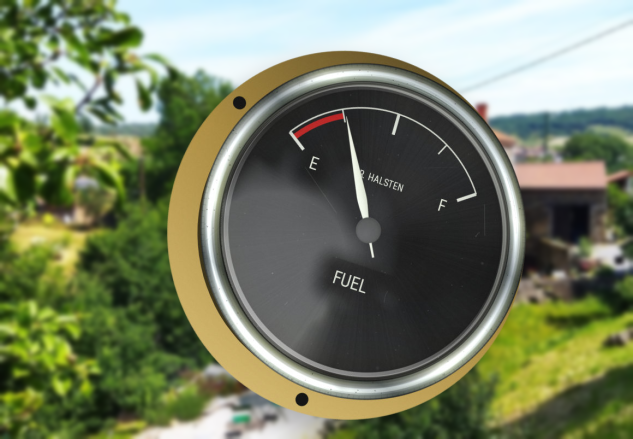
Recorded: 0.25
